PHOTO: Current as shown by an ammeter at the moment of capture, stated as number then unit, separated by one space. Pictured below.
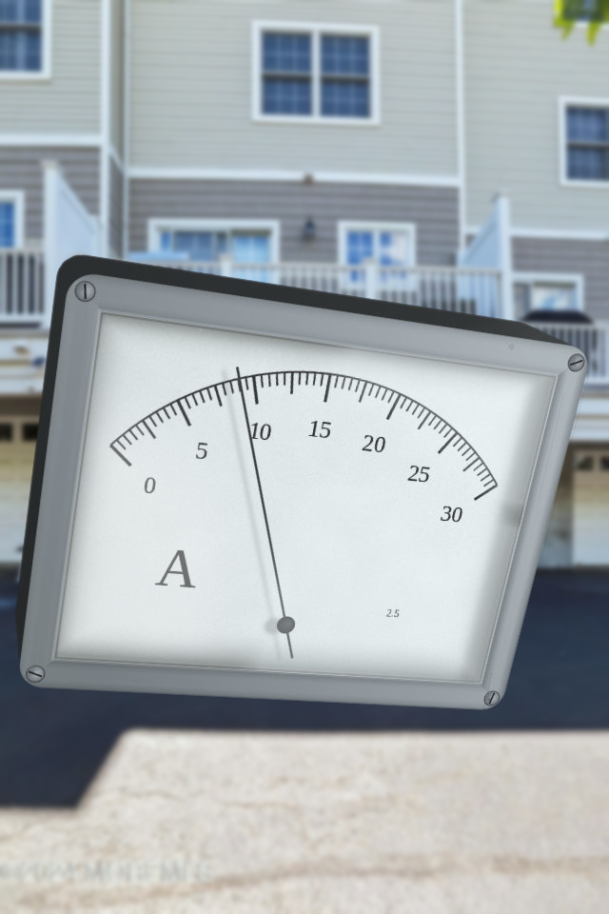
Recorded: 9 A
